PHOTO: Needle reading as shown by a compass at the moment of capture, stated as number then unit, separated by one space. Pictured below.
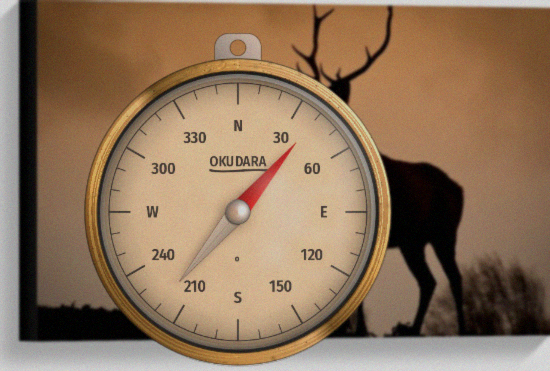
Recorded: 40 °
